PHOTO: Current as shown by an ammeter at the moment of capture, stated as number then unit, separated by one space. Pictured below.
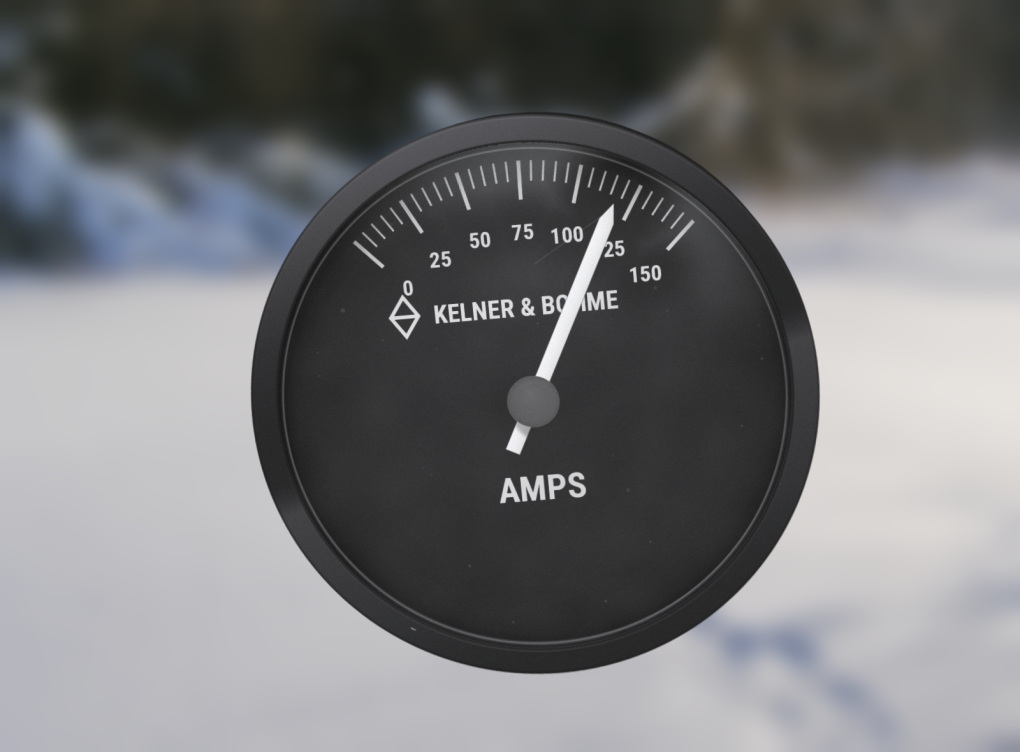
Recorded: 117.5 A
